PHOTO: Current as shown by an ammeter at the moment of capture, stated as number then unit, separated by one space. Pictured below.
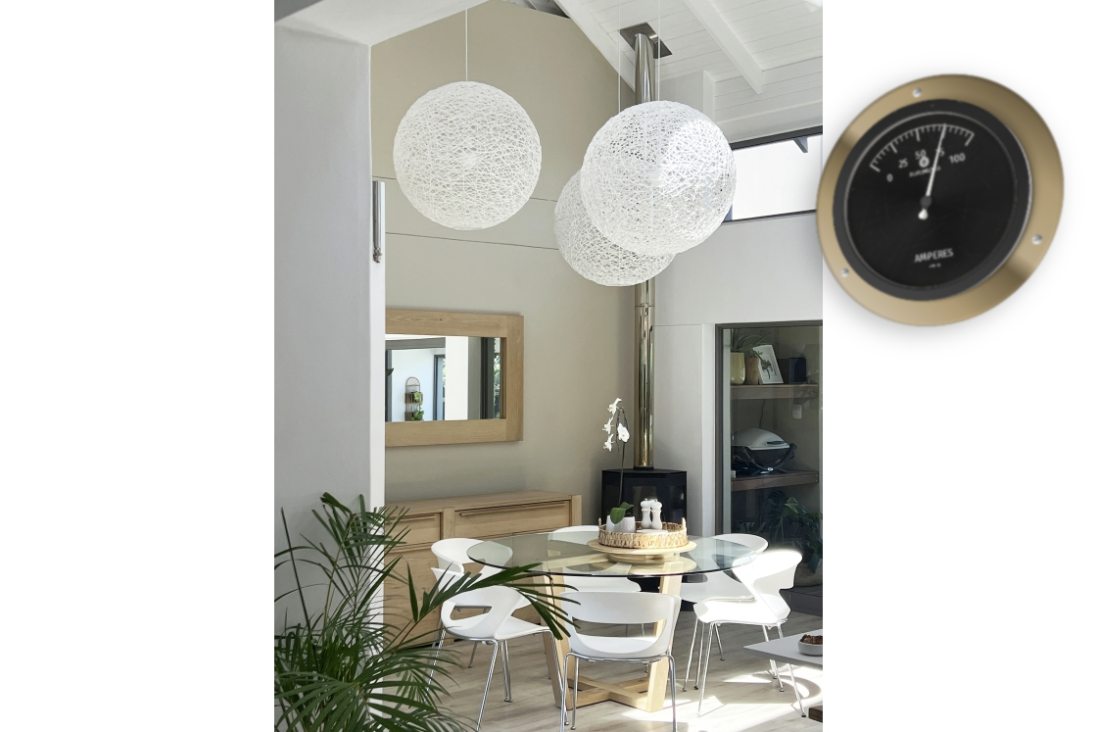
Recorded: 75 A
